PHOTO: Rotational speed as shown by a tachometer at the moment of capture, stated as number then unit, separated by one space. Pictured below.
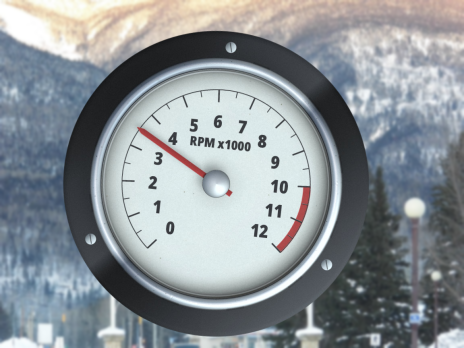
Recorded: 3500 rpm
